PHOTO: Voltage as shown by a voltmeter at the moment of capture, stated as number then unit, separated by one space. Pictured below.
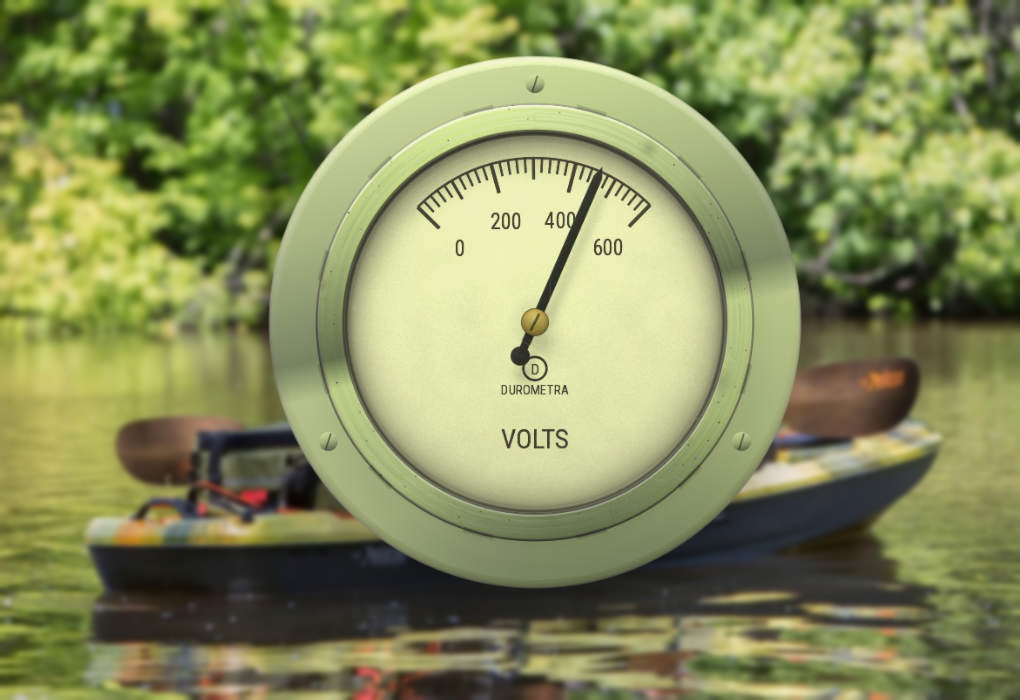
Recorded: 460 V
